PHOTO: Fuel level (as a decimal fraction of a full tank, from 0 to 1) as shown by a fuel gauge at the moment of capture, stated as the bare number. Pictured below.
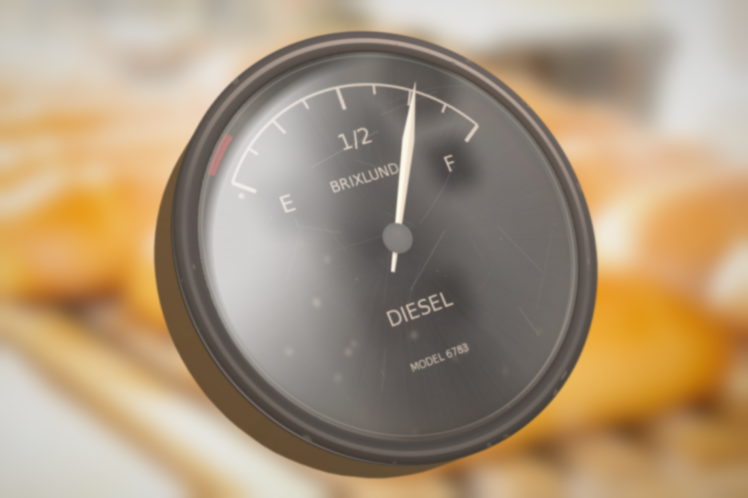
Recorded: 0.75
